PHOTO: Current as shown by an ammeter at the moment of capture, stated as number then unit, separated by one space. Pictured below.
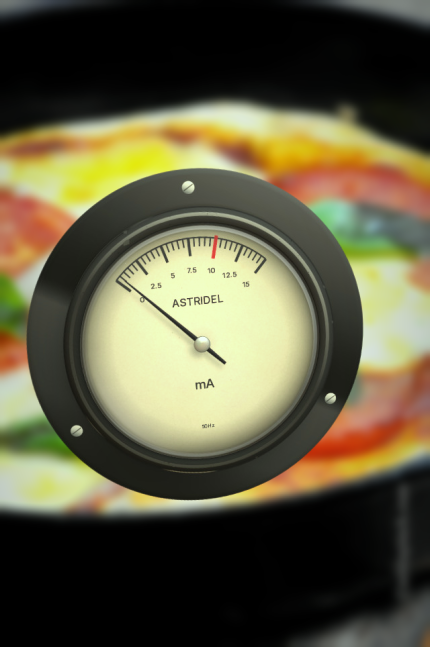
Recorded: 0.5 mA
